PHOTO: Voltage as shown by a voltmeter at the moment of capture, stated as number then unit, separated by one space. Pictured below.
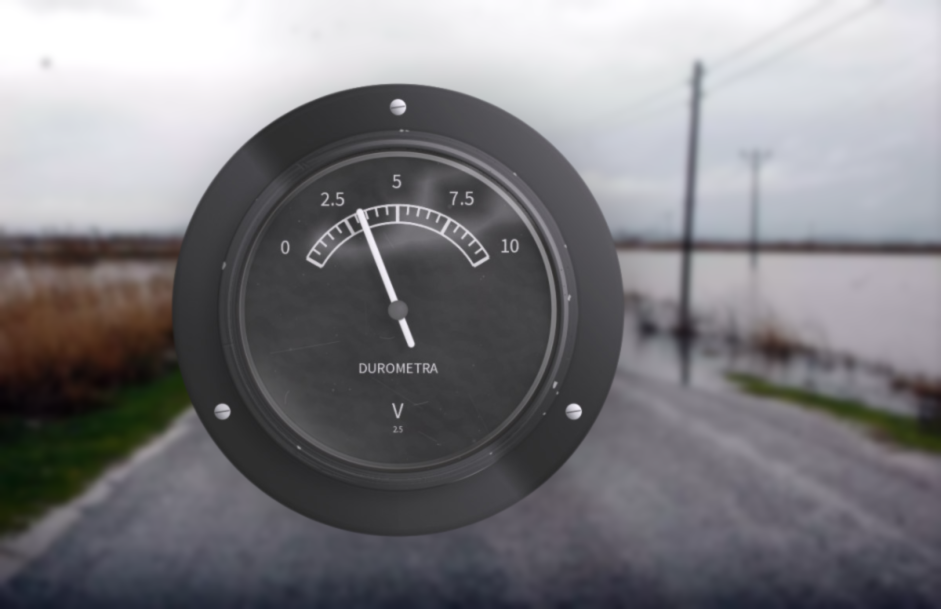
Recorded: 3.25 V
